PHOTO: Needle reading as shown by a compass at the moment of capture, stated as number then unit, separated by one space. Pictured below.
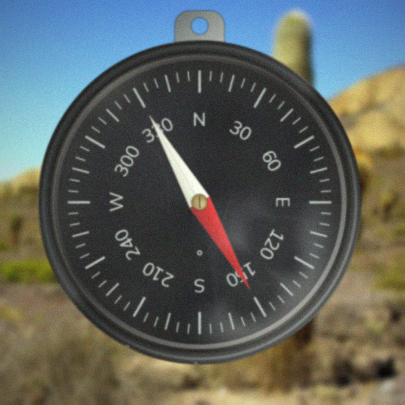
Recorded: 150 °
